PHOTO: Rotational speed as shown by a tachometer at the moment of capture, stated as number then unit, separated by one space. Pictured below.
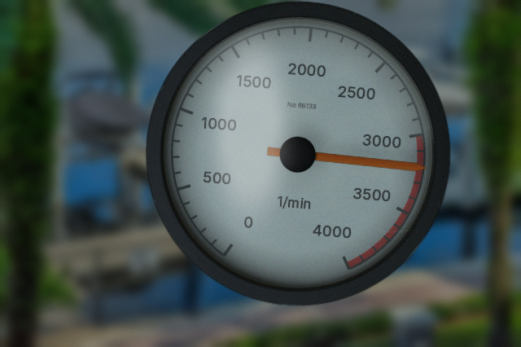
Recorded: 3200 rpm
